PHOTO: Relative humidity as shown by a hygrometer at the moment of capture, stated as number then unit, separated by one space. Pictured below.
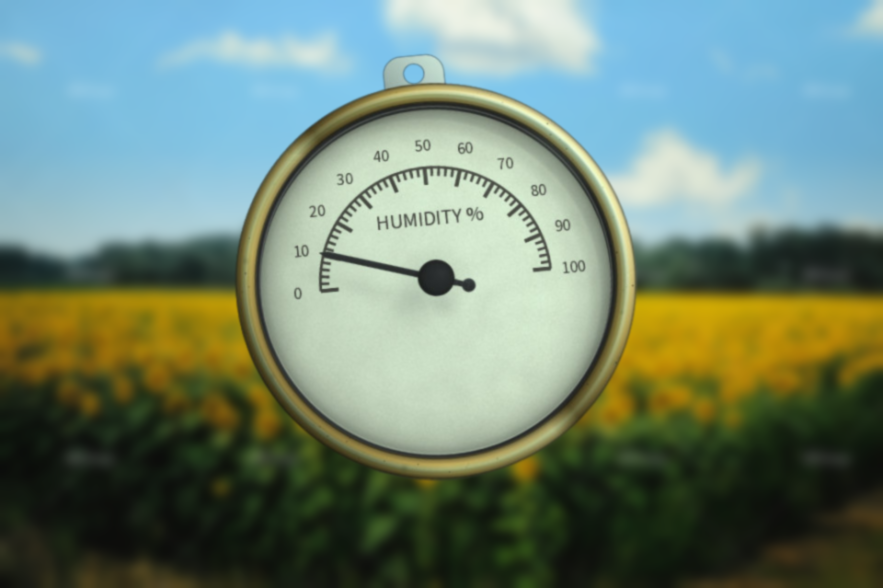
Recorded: 10 %
